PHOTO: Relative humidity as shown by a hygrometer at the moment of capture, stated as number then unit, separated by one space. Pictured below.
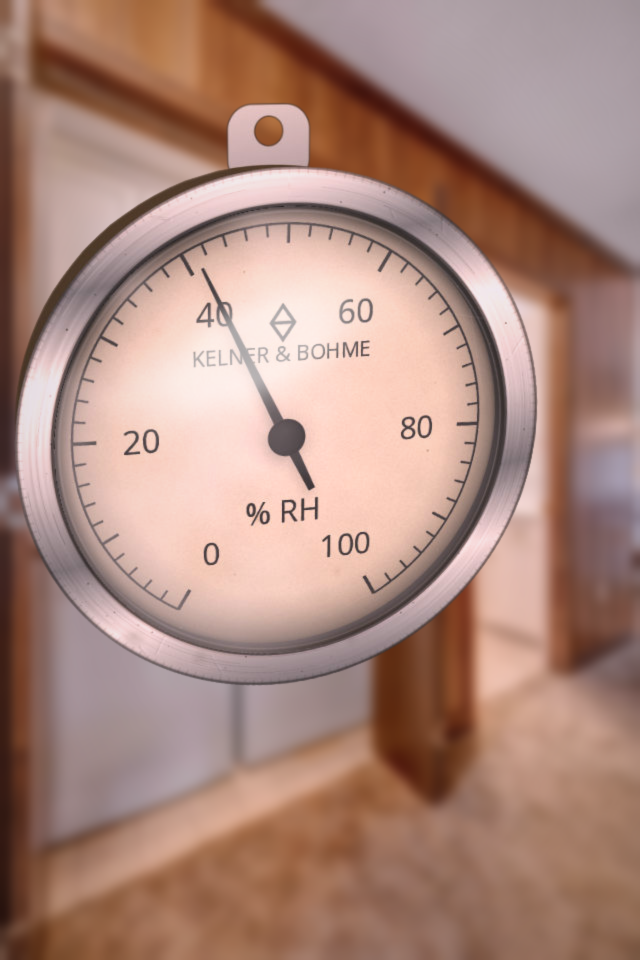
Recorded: 41 %
